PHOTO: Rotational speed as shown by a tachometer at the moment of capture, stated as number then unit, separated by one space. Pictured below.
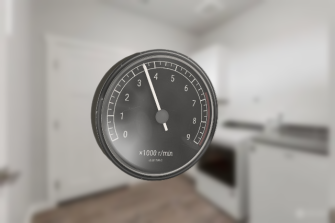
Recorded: 3500 rpm
